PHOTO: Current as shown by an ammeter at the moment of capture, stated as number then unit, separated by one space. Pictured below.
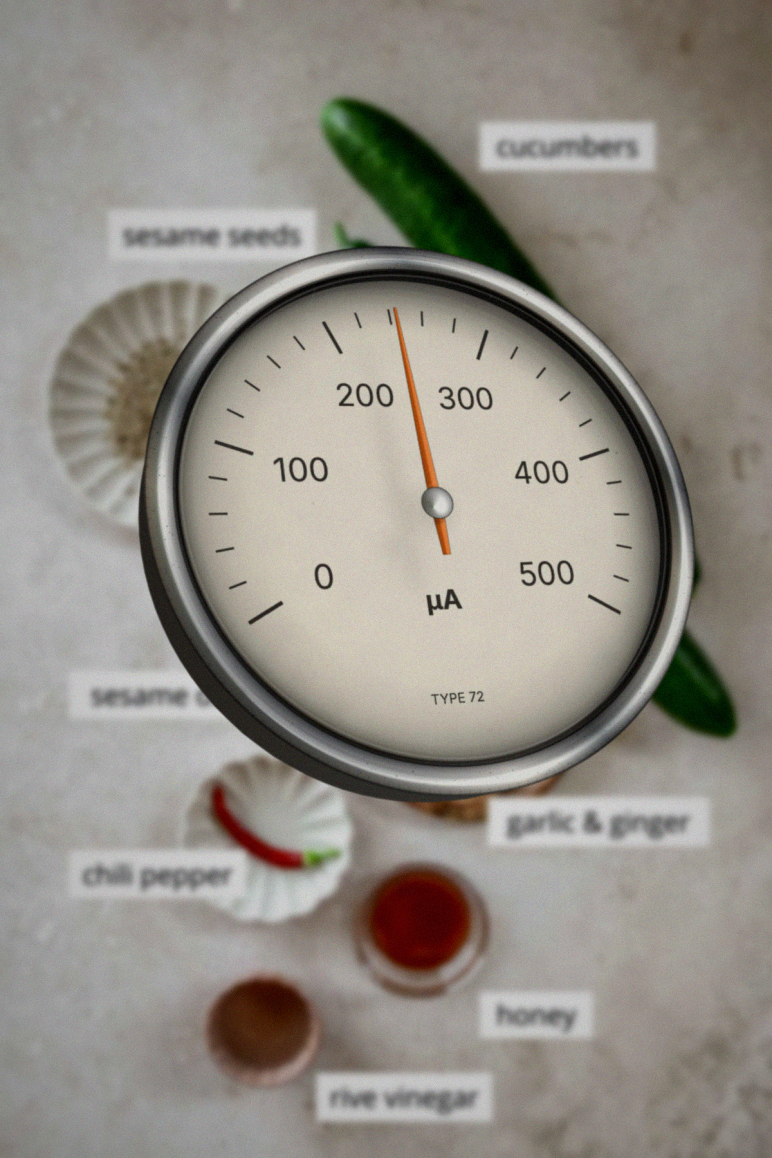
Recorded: 240 µA
